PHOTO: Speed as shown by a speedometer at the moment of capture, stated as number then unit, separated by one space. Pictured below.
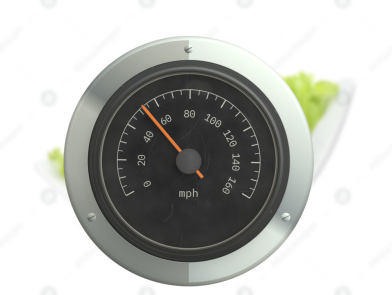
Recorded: 52.5 mph
